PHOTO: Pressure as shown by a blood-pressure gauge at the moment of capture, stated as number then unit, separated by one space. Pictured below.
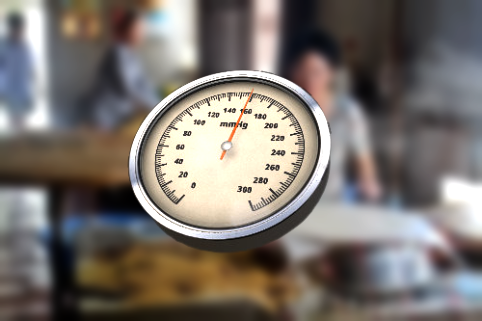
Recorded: 160 mmHg
